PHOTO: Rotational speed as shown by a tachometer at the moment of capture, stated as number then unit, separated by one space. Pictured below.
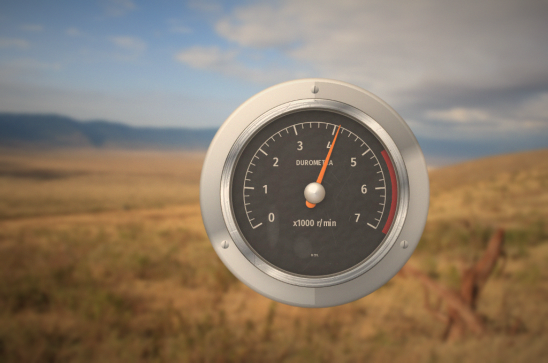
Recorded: 4100 rpm
